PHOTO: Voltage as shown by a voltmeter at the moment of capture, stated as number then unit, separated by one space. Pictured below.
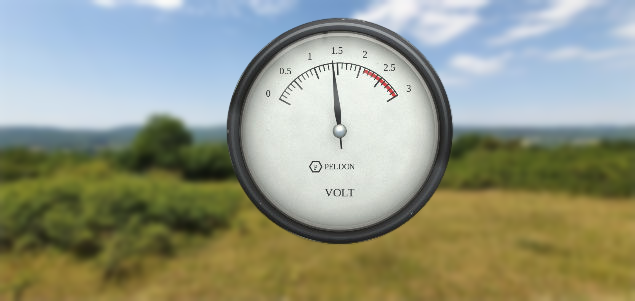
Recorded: 1.4 V
